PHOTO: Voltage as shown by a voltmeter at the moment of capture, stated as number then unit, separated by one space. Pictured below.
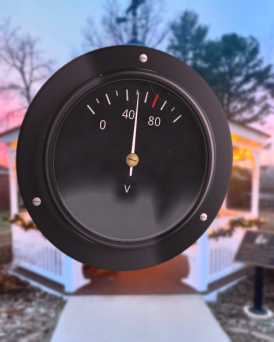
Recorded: 50 V
